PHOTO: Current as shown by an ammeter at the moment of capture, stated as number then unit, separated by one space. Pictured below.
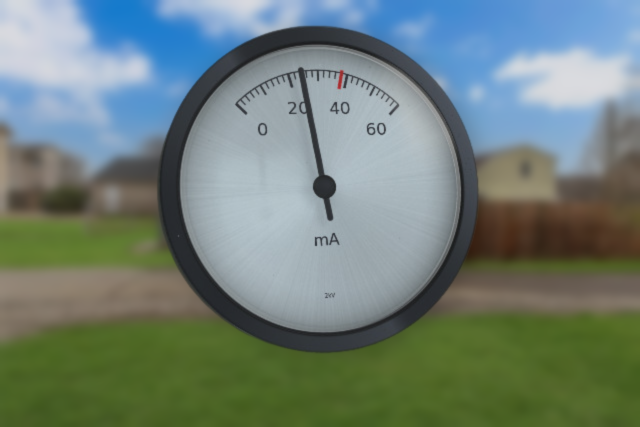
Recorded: 24 mA
